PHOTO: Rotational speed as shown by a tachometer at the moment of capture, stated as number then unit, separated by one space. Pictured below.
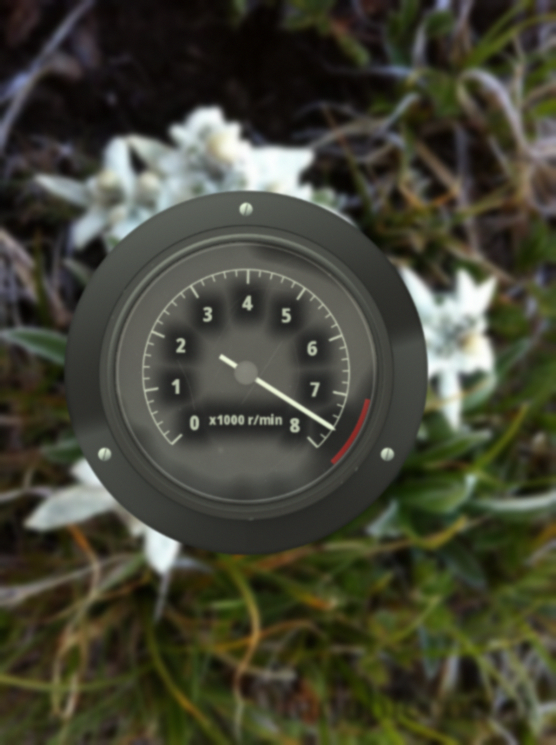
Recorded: 7600 rpm
